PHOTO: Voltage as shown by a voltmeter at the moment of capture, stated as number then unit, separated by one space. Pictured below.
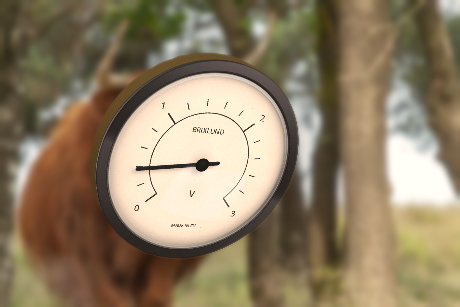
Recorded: 0.4 V
